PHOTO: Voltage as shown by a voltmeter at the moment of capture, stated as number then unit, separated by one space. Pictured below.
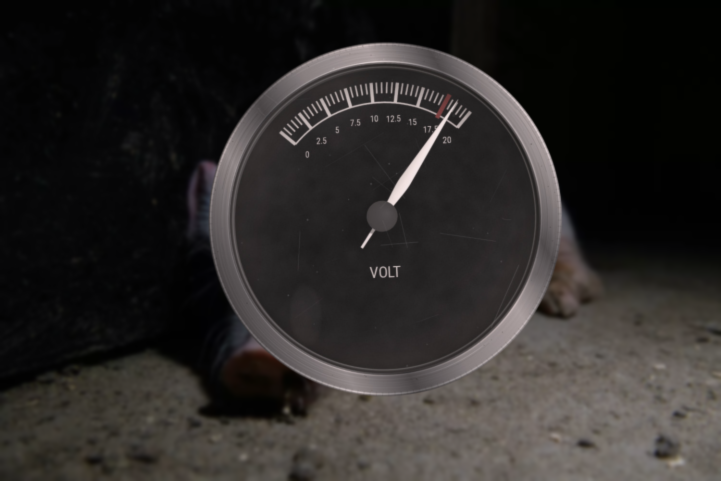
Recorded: 18.5 V
